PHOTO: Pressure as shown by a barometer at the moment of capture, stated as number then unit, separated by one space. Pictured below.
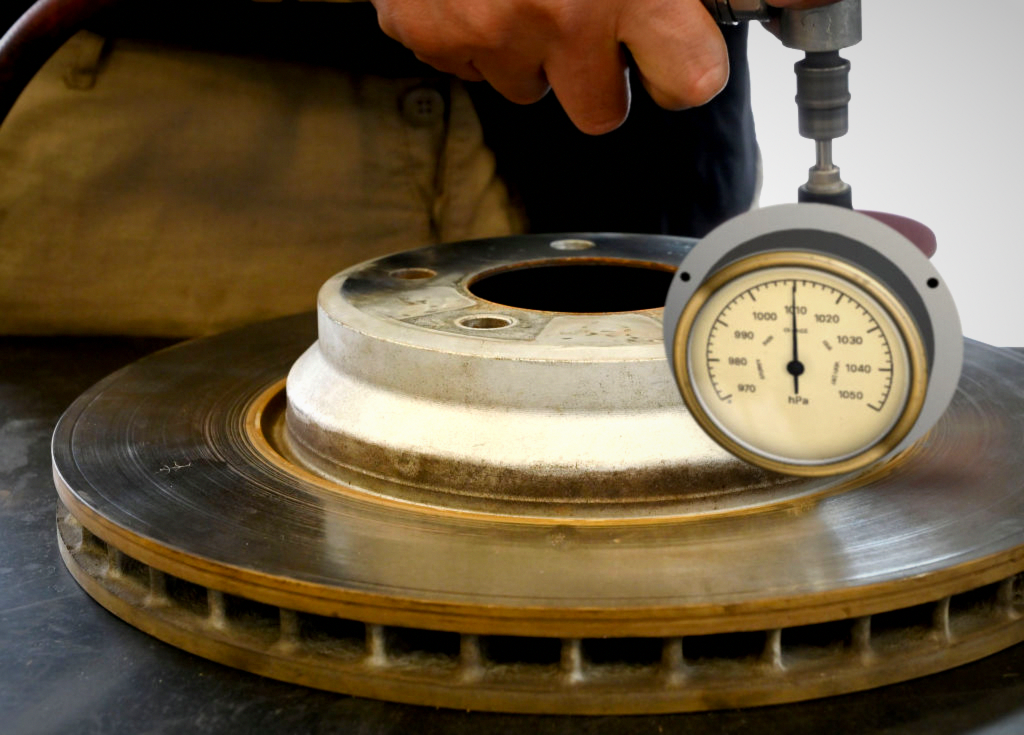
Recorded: 1010 hPa
